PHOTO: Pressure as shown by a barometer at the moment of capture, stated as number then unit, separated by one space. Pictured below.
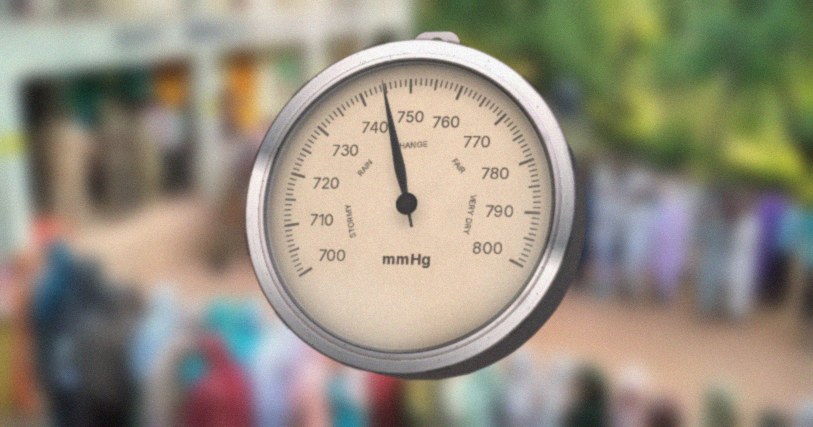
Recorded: 745 mmHg
